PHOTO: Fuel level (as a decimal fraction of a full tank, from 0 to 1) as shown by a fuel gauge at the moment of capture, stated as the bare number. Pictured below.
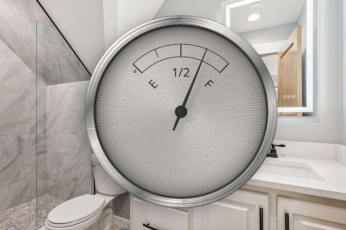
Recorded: 0.75
